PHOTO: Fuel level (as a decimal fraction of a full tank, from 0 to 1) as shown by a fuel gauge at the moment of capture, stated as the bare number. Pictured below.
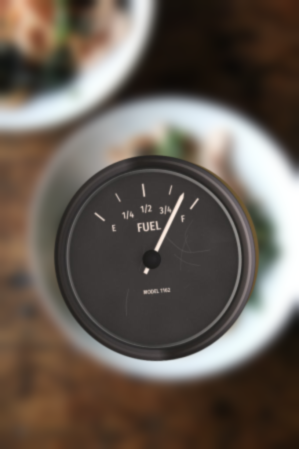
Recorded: 0.875
